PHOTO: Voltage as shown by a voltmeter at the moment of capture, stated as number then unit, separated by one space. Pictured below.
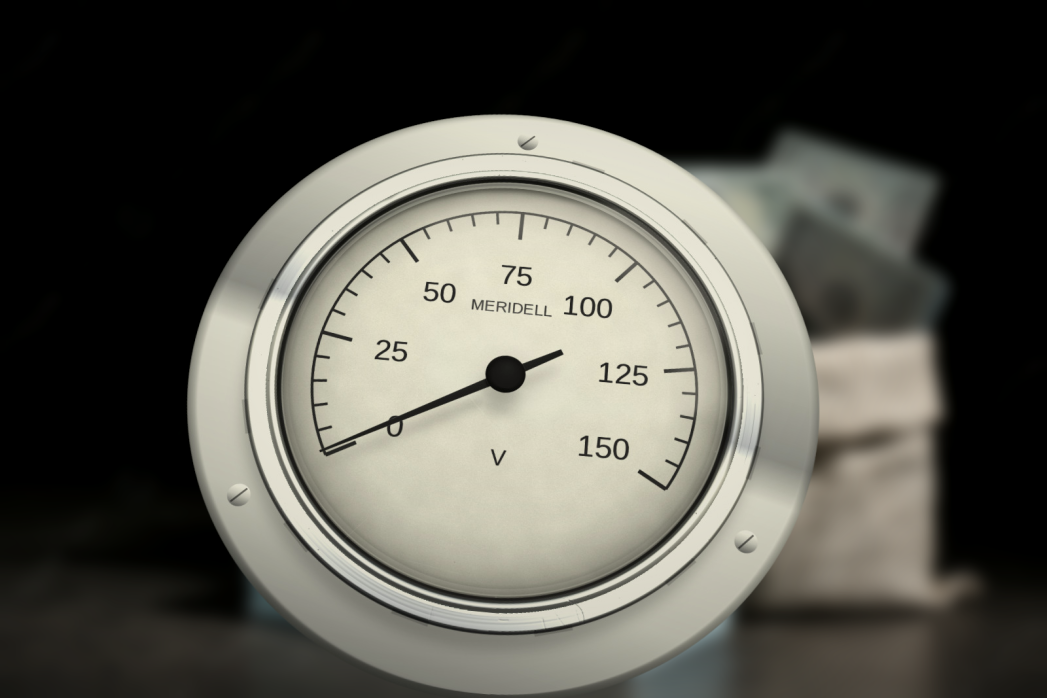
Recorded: 0 V
